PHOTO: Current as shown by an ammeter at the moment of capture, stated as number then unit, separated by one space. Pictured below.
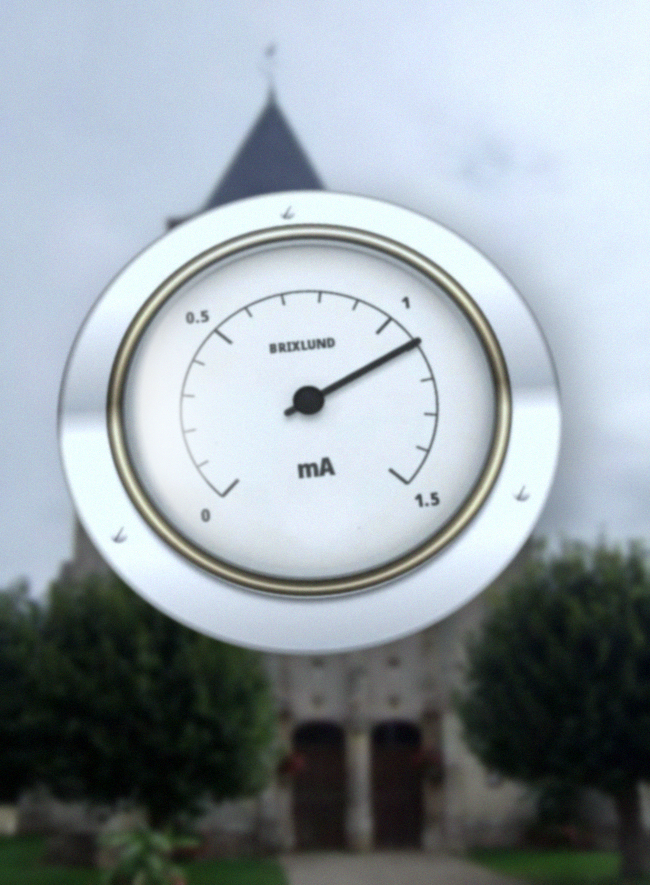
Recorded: 1.1 mA
